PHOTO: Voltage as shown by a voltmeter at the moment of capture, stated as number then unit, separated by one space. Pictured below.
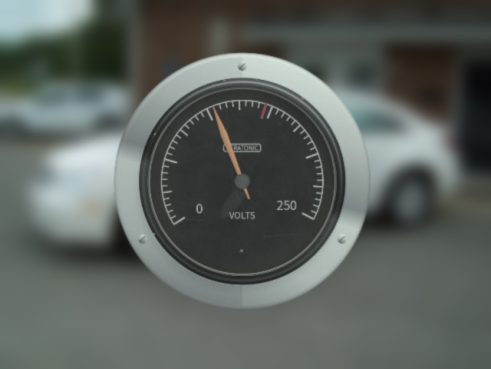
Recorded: 105 V
